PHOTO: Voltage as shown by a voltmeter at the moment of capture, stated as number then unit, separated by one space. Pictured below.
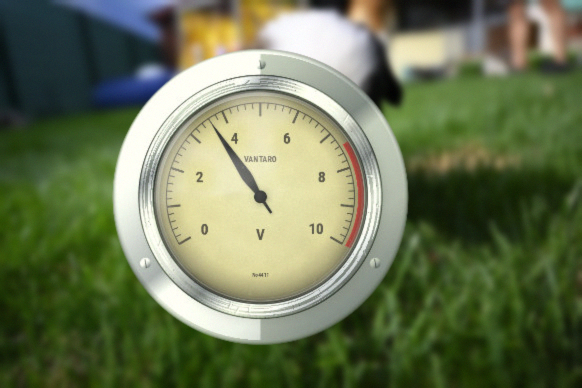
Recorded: 3.6 V
